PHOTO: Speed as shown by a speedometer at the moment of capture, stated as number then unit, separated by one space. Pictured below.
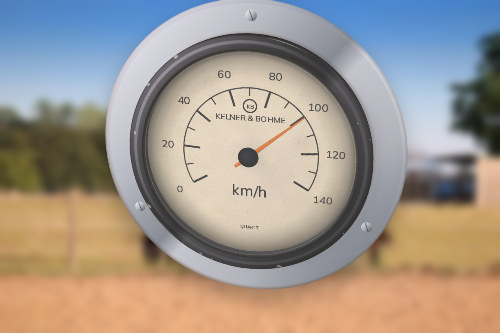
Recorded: 100 km/h
